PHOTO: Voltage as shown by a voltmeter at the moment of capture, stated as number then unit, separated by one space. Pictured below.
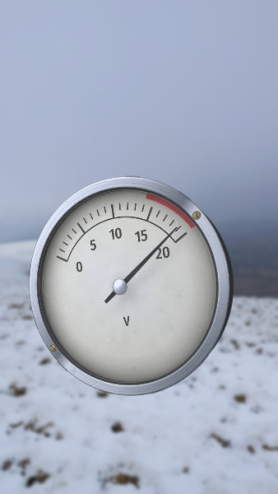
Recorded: 19 V
